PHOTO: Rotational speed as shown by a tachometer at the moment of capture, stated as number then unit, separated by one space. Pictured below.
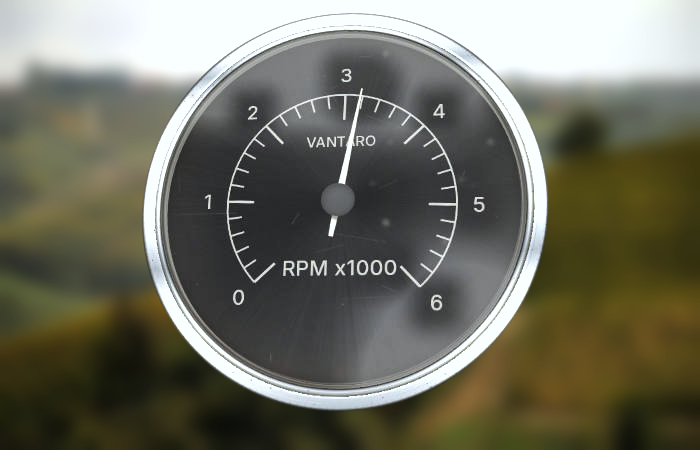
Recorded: 3200 rpm
